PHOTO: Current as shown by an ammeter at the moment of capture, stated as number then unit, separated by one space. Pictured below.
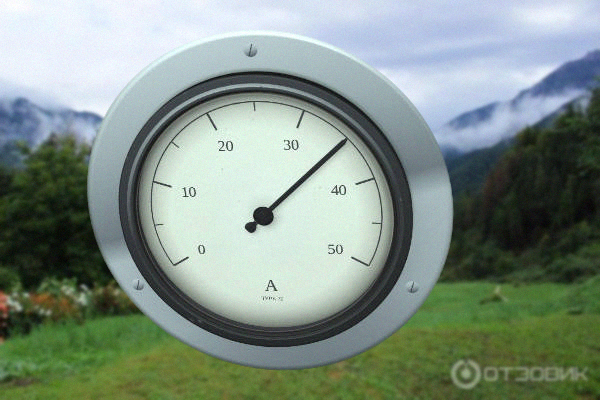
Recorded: 35 A
